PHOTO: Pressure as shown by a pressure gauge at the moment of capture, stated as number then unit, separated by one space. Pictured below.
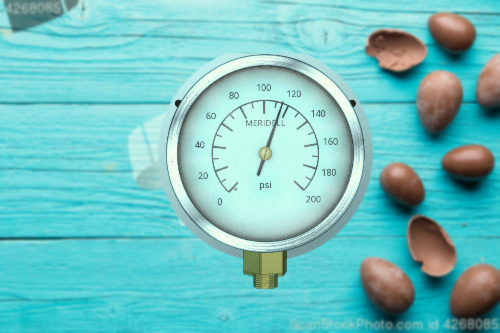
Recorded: 115 psi
